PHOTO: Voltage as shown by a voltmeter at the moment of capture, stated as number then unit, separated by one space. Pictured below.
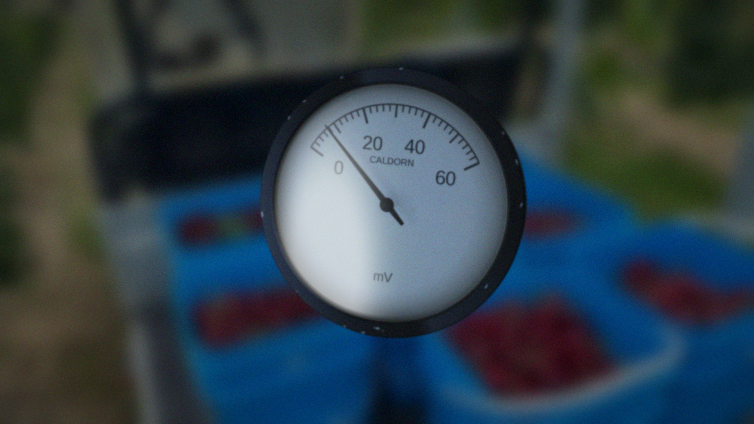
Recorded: 8 mV
